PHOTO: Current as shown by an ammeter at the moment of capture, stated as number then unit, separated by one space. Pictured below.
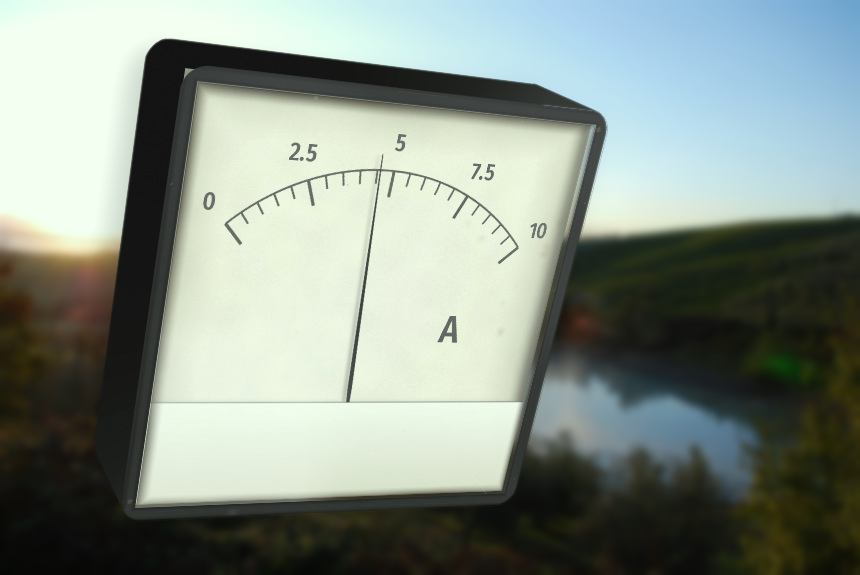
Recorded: 4.5 A
